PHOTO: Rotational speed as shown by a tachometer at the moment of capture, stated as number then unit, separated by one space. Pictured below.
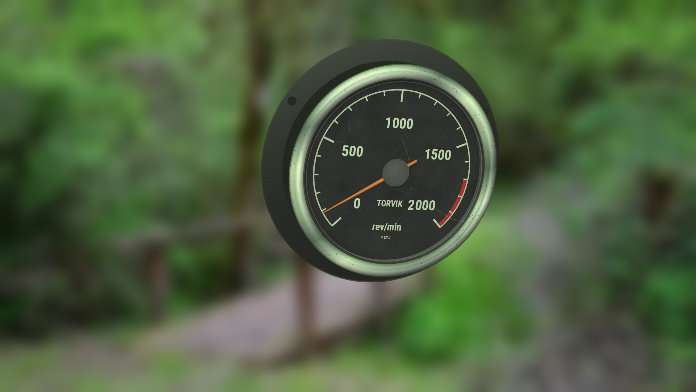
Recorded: 100 rpm
